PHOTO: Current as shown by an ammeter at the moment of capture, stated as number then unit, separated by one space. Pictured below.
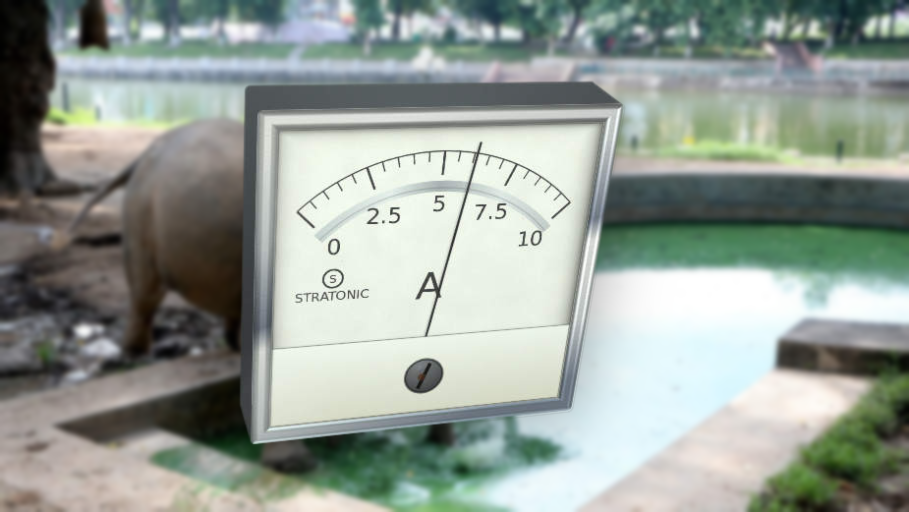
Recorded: 6 A
